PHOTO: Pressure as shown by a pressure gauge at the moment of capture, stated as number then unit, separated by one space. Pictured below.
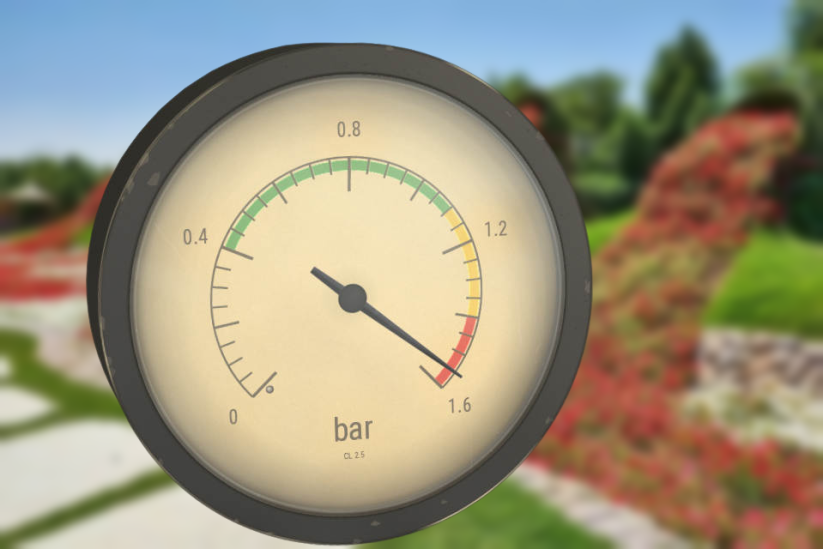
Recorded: 1.55 bar
